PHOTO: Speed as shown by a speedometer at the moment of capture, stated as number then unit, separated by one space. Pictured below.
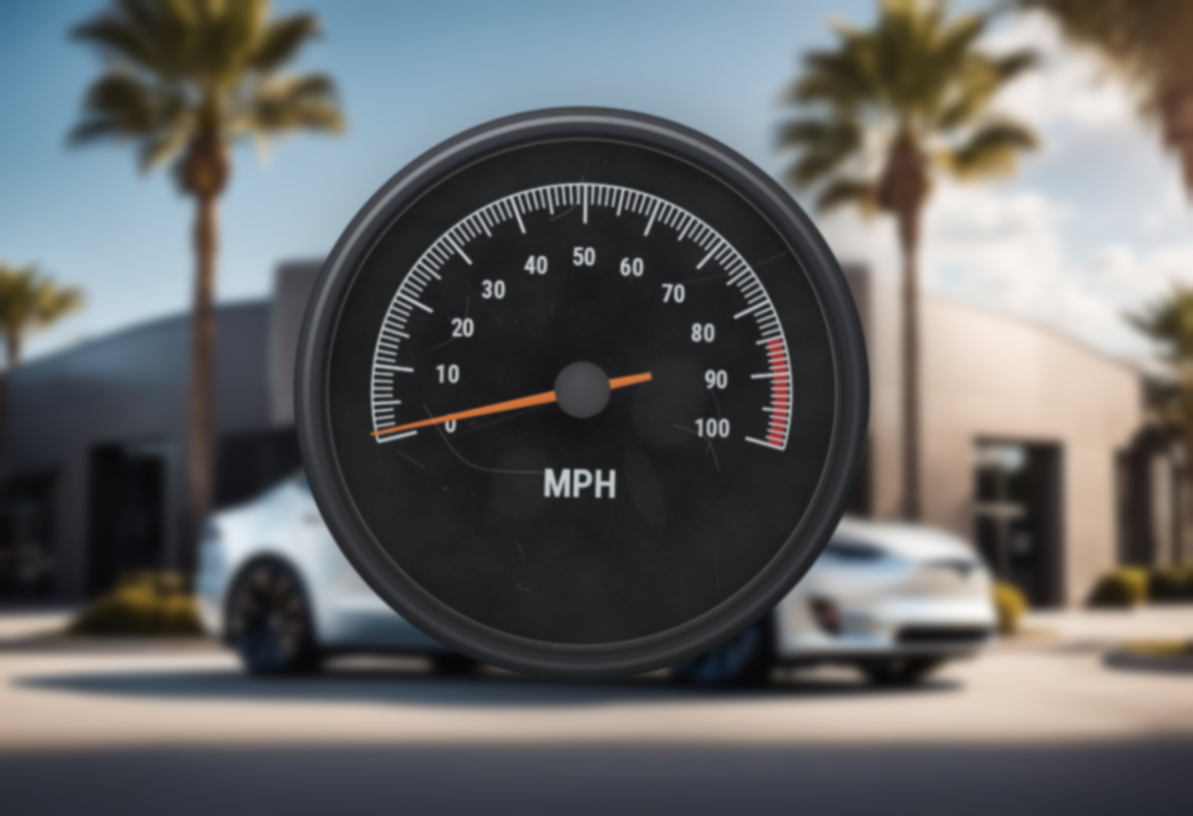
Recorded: 1 mph
